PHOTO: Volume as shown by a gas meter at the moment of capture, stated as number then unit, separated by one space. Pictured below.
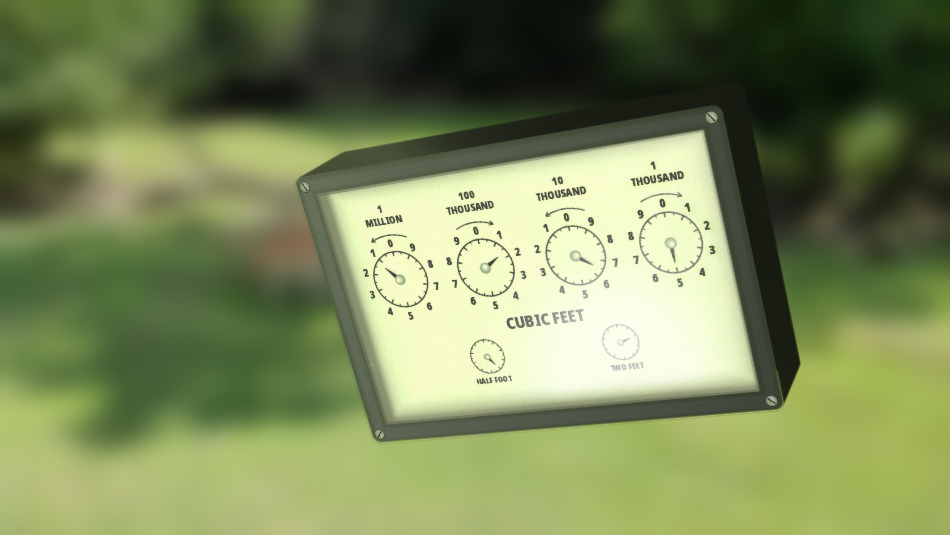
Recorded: 116500 ft³
